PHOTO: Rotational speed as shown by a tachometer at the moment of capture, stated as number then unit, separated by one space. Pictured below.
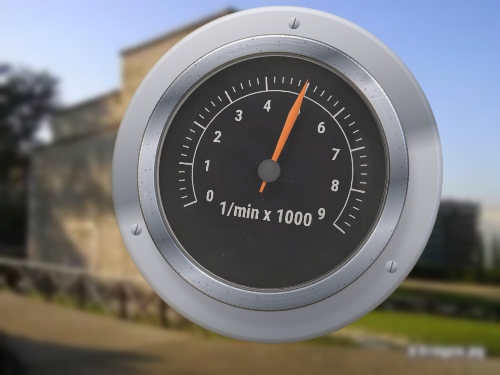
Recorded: 5000 rpm
